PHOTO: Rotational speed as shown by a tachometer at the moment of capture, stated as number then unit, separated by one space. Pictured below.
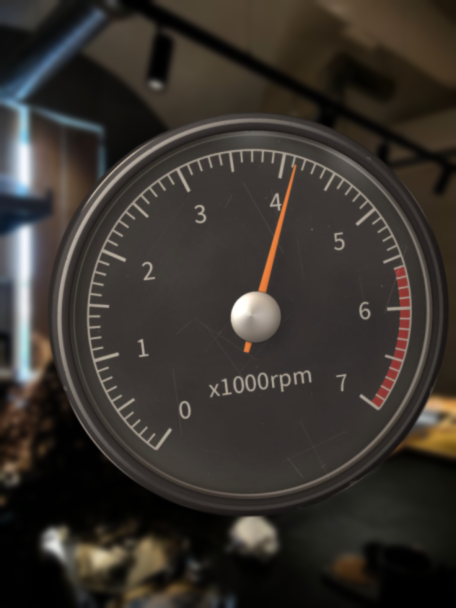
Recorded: 4100 rpm
